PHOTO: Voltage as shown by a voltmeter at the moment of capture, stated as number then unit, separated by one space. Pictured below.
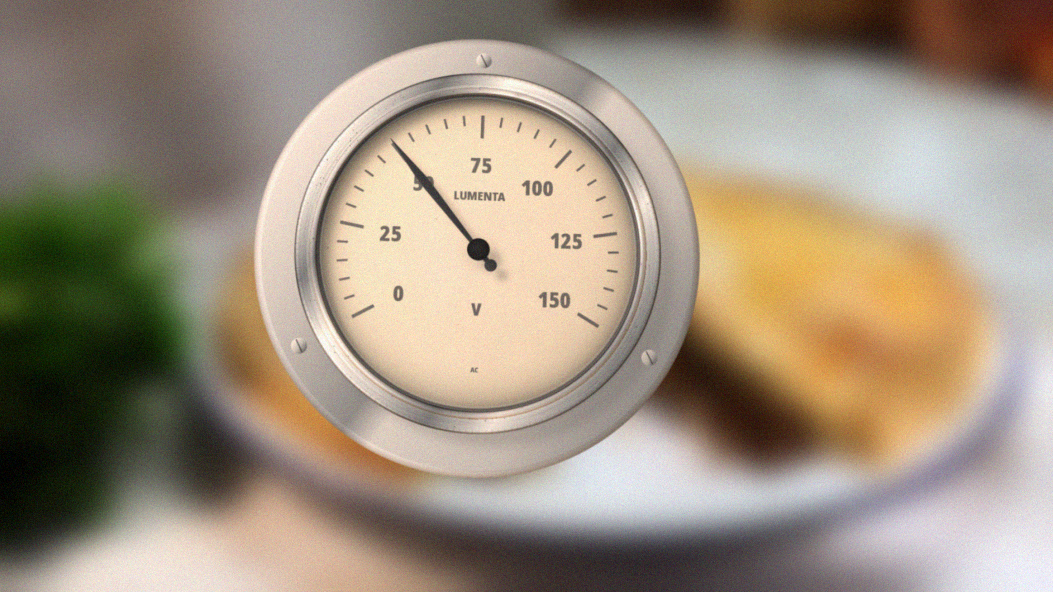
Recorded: 50 V
